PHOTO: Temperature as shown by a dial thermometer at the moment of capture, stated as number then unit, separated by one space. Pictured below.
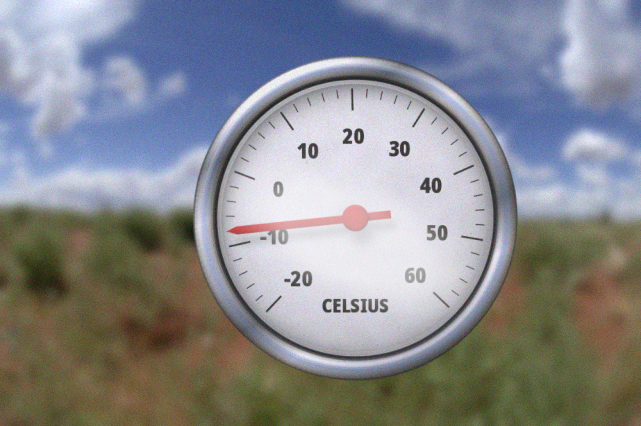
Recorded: -8 °C
